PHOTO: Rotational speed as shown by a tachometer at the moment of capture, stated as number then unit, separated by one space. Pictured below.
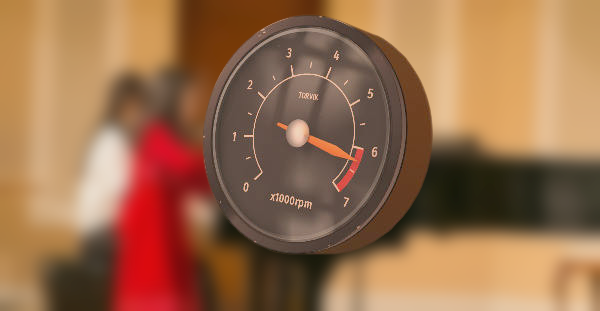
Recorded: 6250 rpm
